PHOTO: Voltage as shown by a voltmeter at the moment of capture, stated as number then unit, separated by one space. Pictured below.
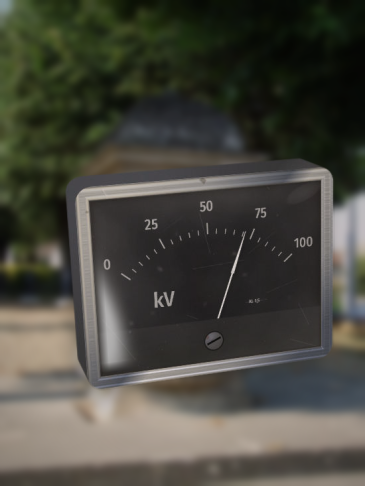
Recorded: 70 kV
